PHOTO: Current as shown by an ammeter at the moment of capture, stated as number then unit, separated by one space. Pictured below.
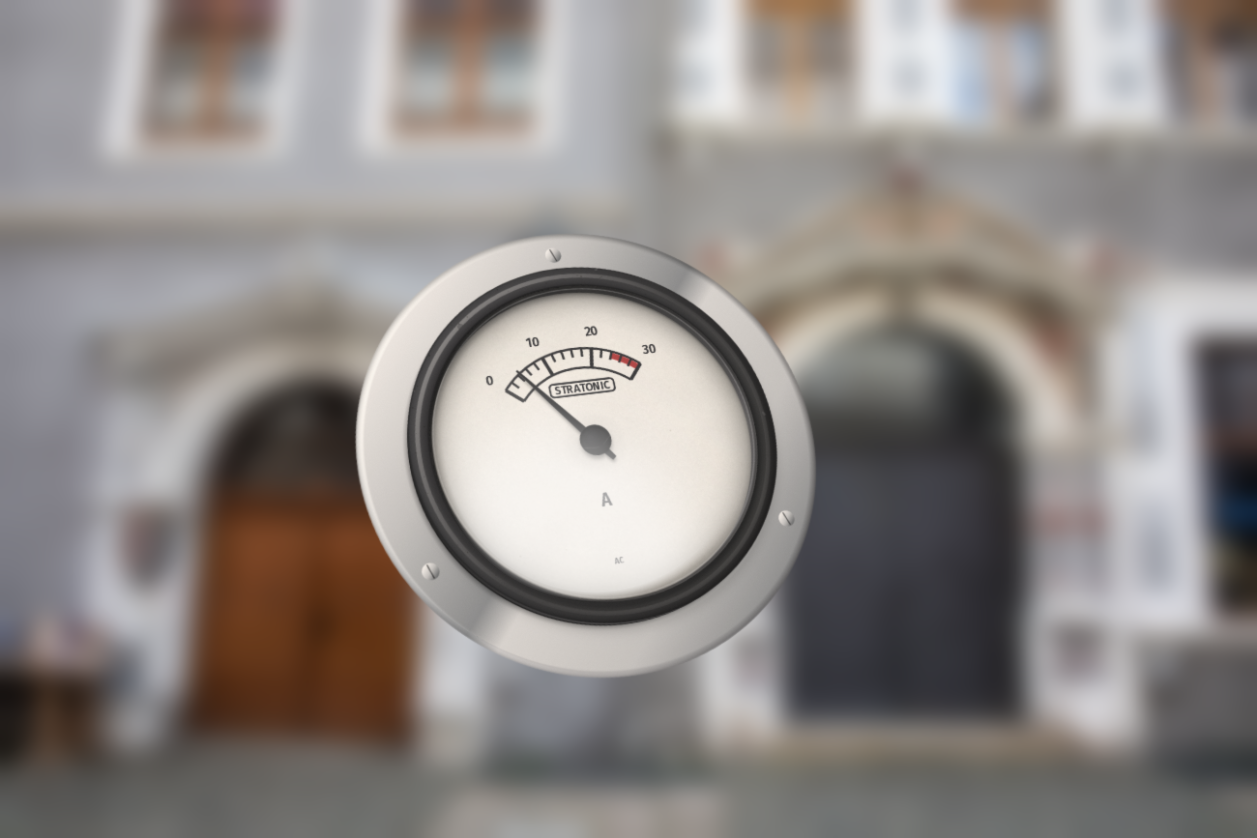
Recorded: 4 A
